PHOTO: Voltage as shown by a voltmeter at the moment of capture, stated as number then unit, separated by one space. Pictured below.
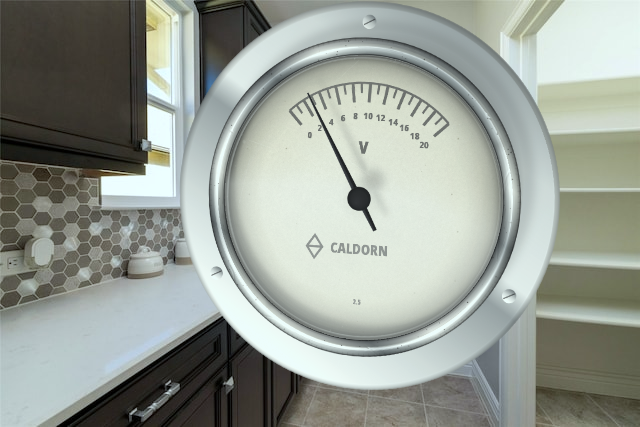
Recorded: 3 V
